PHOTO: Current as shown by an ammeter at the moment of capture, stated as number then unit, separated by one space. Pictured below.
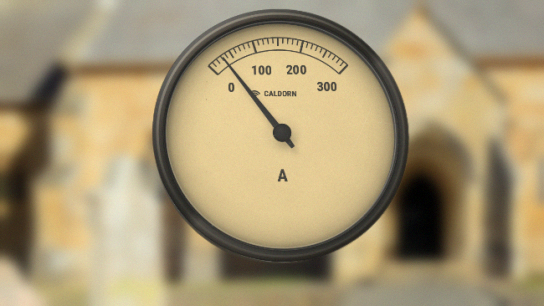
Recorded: 30 A
